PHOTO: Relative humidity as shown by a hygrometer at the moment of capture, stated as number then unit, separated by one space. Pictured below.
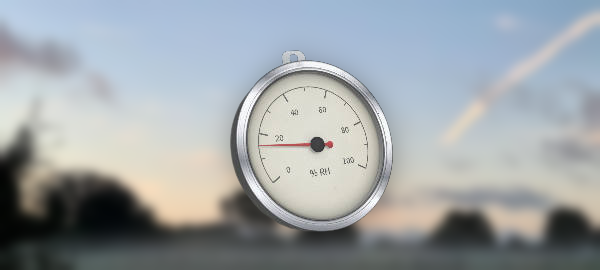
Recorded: 15 %
